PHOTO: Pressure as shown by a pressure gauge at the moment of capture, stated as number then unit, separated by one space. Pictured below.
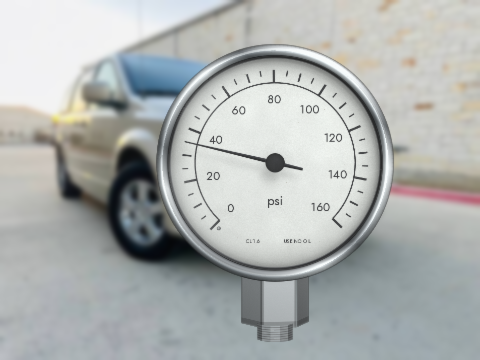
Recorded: 35 psi
